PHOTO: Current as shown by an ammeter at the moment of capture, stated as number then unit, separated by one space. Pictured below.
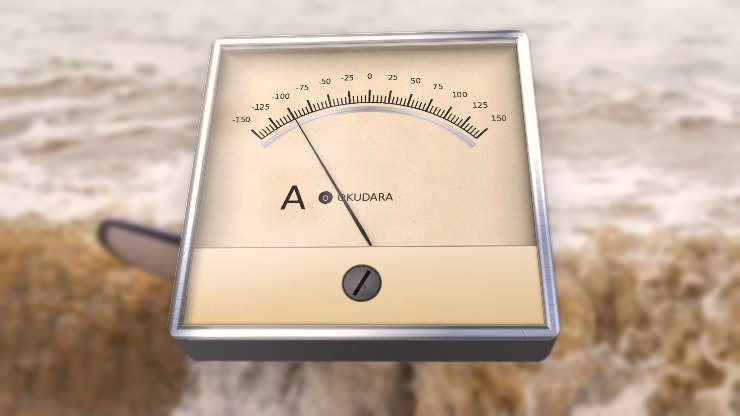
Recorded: -100 A
